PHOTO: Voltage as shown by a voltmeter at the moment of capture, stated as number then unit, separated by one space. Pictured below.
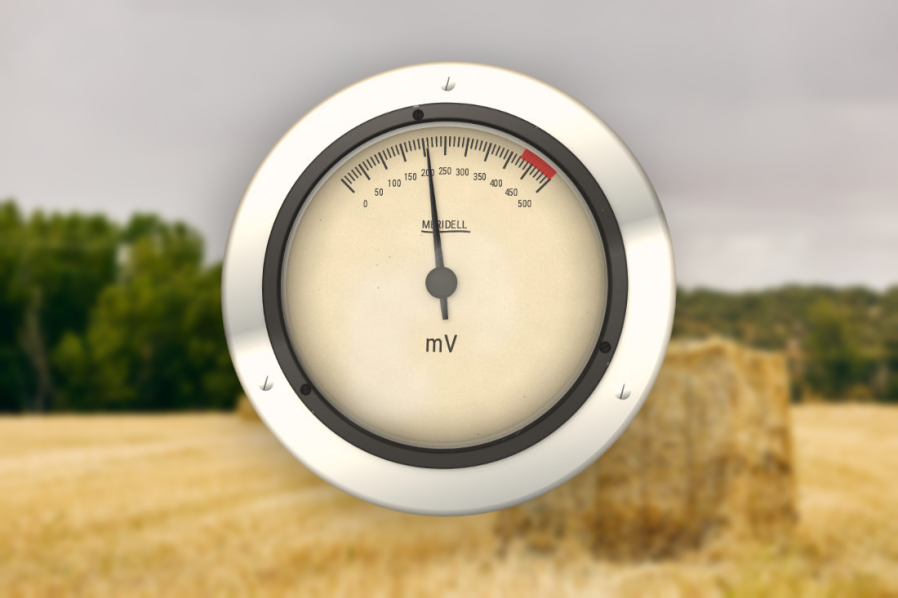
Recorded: 210 mV
